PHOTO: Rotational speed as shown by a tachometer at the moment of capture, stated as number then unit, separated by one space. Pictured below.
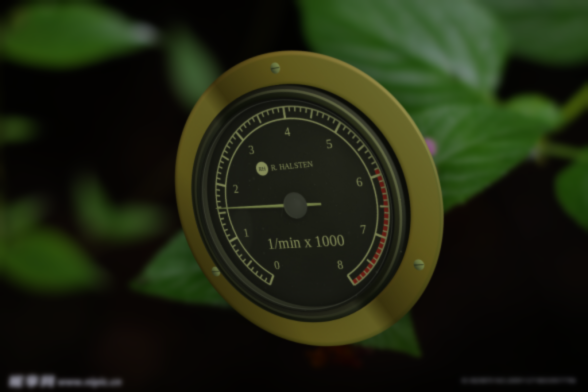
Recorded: 1600 rpm
